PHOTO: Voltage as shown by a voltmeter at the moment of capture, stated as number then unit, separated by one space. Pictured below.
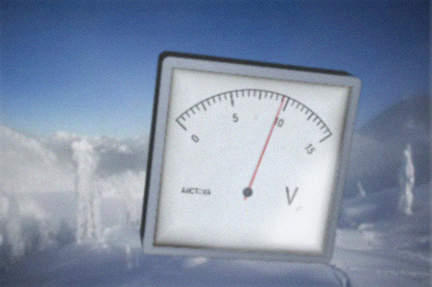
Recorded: 9.5 V
